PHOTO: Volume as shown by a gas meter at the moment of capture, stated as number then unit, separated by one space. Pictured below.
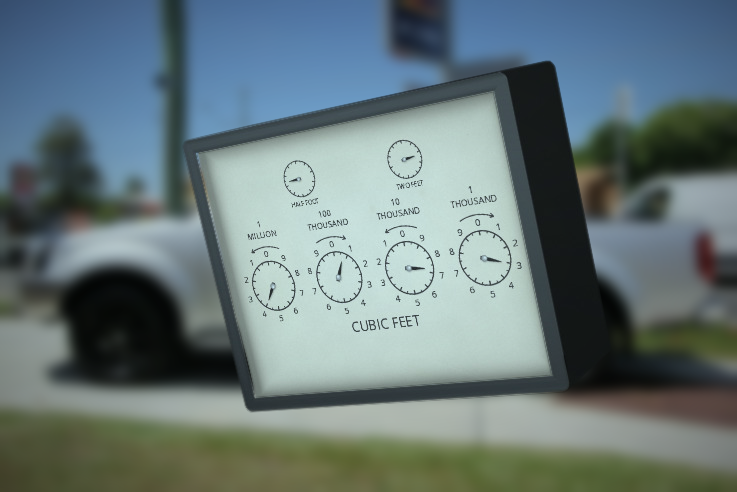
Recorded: 407300 ft³
